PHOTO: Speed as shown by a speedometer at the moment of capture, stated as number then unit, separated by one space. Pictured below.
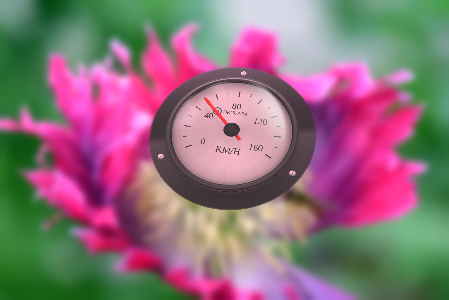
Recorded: 50 km/h
